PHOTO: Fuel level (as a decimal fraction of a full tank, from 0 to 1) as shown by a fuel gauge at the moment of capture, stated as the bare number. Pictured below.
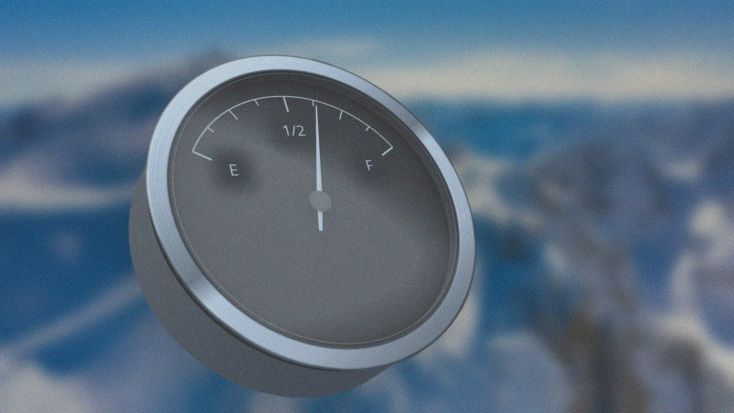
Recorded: 0.625
